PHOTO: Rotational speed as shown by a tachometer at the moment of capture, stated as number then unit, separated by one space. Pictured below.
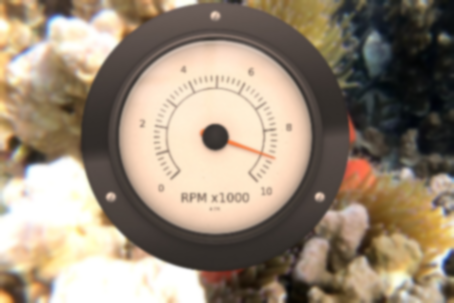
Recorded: 9000 rpm
